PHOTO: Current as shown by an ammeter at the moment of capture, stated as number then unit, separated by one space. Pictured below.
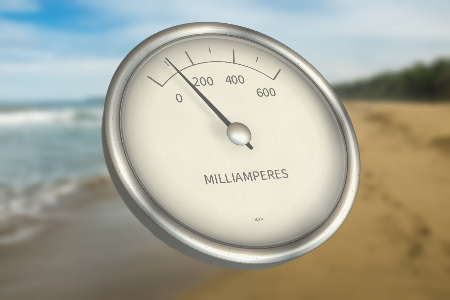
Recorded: 100 mA
